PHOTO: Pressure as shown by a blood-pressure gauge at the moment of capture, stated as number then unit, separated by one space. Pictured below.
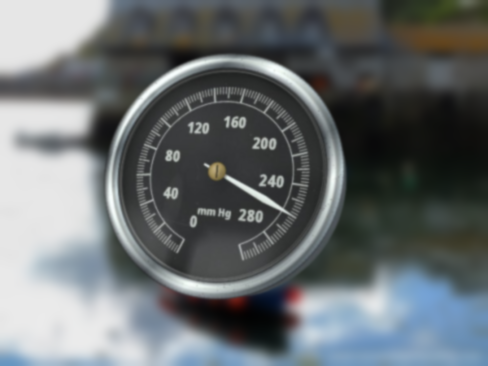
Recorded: 260 mmHg
